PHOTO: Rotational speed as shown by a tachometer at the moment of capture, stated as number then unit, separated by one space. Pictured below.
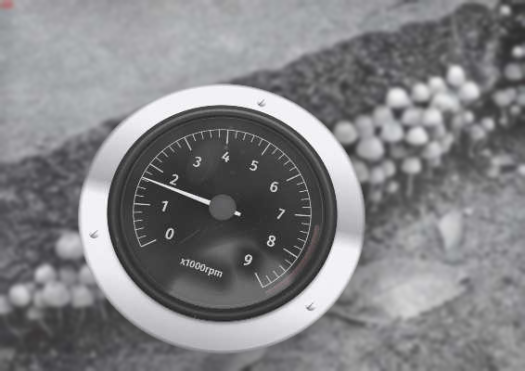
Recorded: 1600 rpm
